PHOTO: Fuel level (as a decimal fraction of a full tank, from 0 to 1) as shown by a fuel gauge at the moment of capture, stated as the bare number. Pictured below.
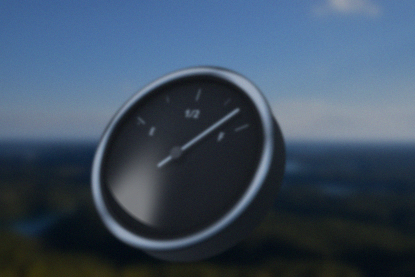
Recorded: 0.875
